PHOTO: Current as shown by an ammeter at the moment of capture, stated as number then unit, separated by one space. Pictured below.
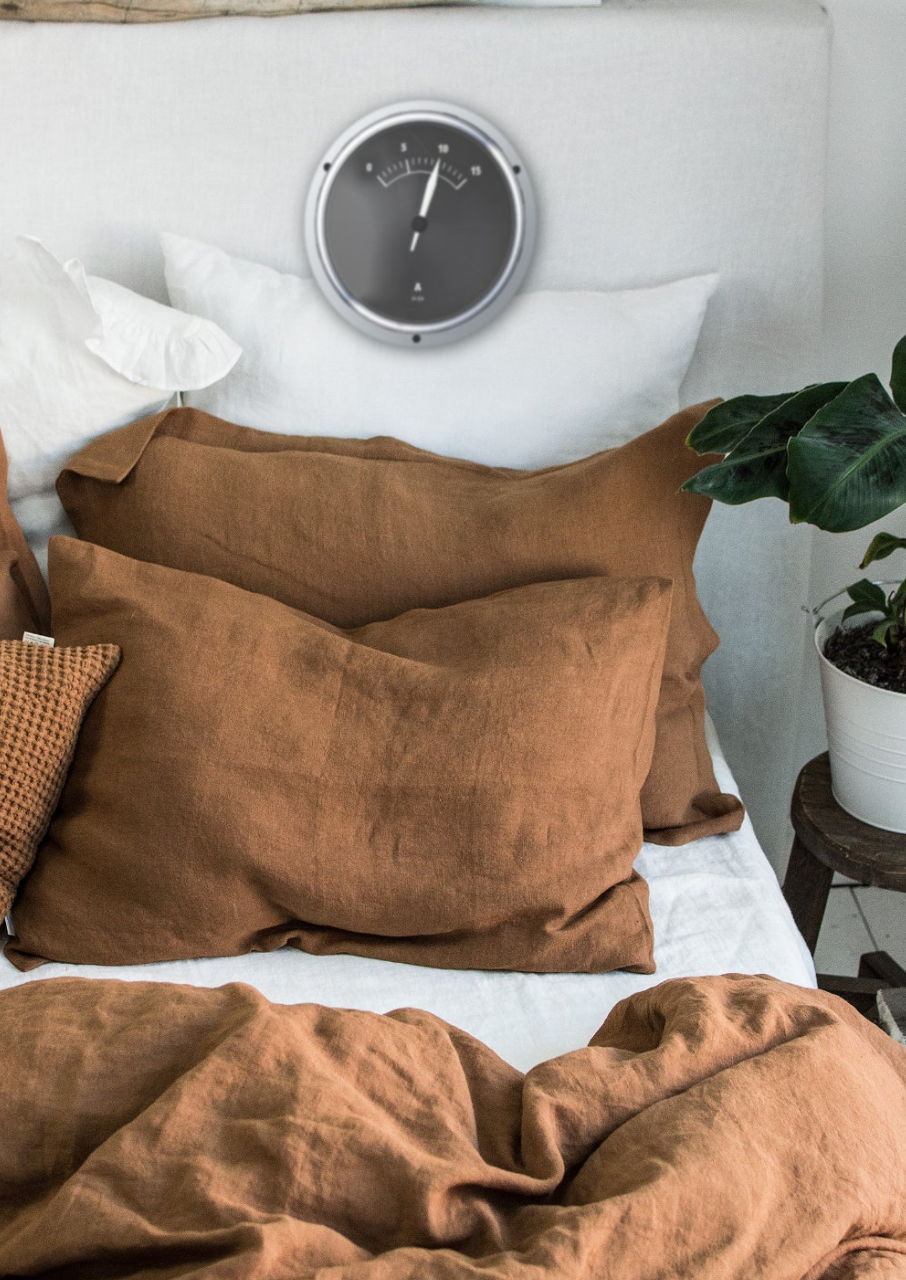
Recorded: 10 A
